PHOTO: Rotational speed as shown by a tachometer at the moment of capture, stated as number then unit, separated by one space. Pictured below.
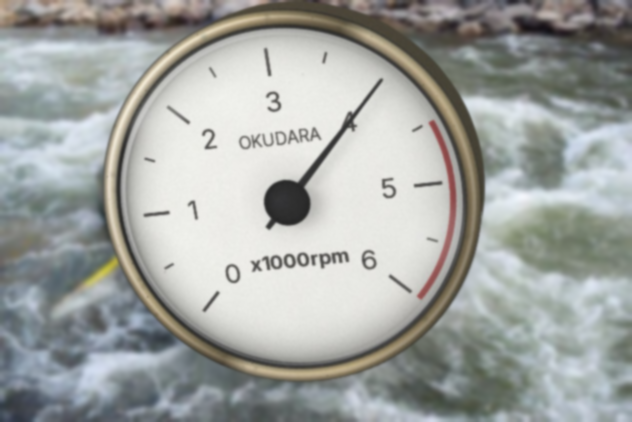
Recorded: 4000 rpm
